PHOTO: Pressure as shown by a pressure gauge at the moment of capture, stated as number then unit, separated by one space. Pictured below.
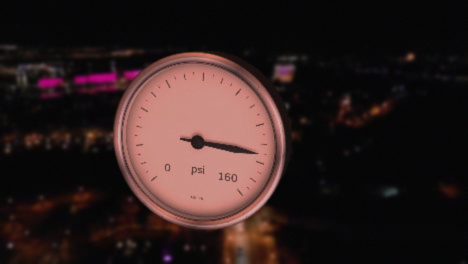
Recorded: 135 psi
